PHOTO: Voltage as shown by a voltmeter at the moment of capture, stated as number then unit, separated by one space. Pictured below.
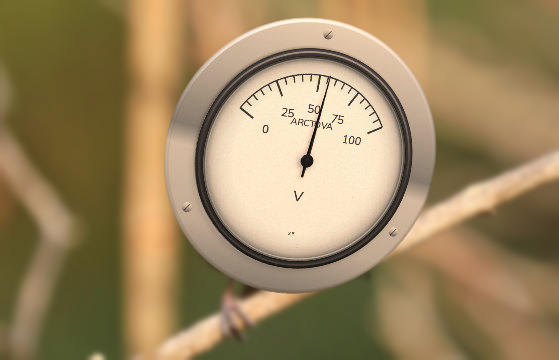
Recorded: 55 V
